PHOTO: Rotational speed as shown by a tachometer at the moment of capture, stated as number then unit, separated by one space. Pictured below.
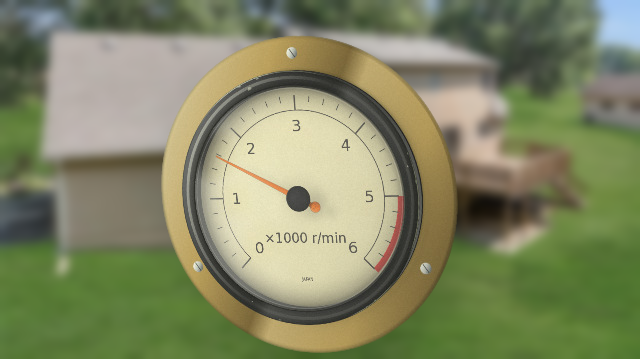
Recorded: 1600 rpm
